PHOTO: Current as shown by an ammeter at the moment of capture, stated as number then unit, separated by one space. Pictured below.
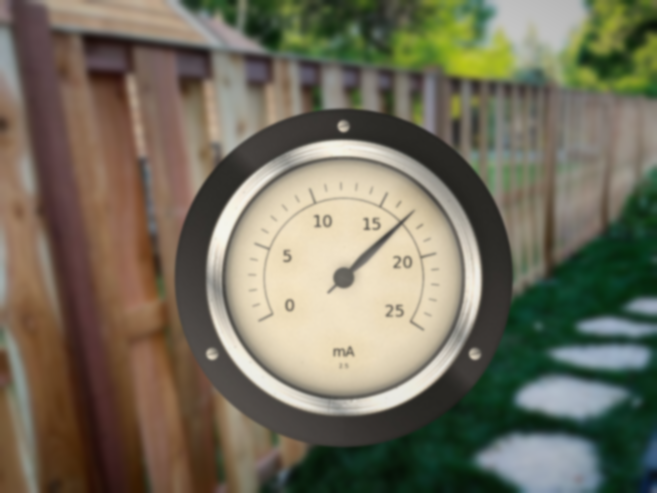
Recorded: 17 mA
